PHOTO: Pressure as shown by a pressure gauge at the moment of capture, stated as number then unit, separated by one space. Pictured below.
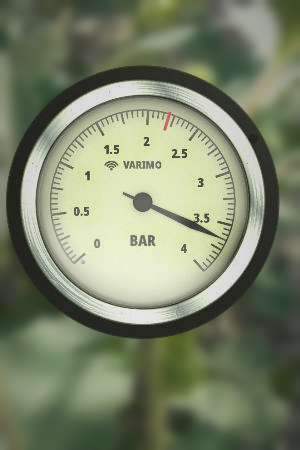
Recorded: 3.65 bar
